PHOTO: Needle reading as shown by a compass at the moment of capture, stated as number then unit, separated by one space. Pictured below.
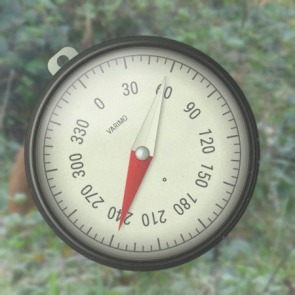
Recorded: 237.5 °
